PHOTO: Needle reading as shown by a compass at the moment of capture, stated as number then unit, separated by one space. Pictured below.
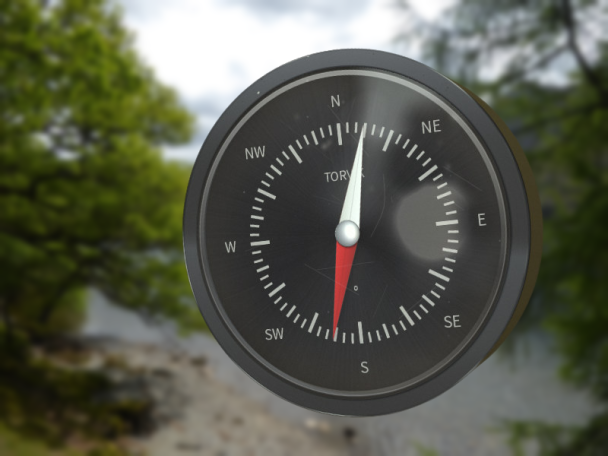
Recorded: 195 °
